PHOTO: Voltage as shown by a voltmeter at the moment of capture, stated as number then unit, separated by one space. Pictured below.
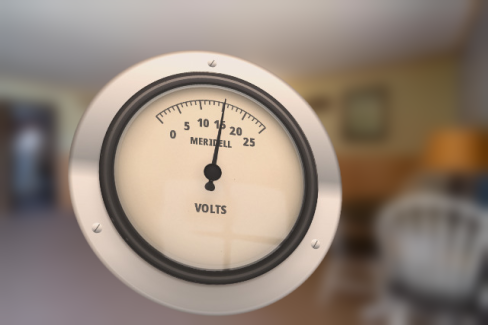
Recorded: 15 V
